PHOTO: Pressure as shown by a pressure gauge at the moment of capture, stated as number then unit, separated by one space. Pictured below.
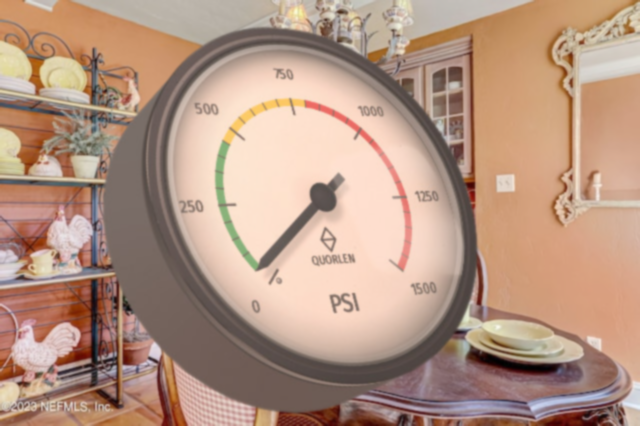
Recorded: 50 psi
